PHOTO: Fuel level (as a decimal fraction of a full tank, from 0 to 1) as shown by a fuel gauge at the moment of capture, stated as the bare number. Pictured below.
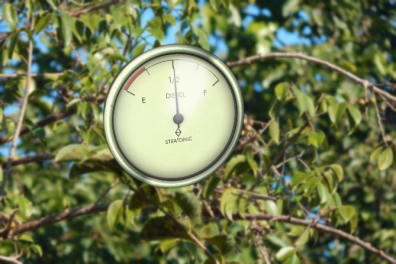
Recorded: 0.5
